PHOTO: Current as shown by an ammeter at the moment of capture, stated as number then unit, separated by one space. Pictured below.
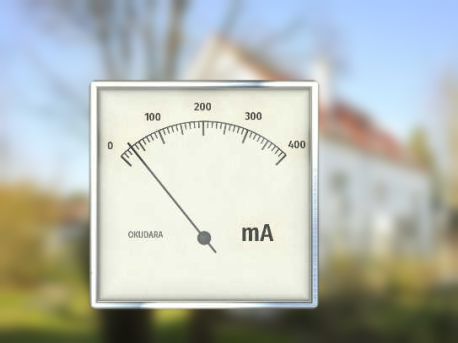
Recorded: 30 mA
